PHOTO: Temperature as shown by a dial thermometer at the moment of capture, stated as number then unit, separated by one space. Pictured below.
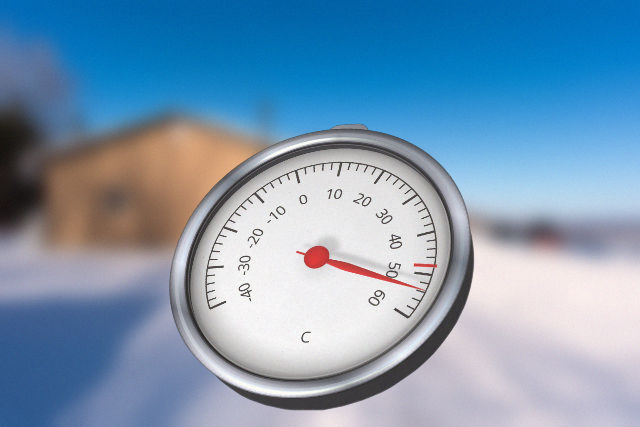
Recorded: 54 °C
